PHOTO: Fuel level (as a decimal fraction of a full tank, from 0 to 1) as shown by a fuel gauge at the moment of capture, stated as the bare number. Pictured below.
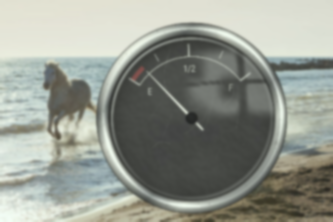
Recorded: 0.125
